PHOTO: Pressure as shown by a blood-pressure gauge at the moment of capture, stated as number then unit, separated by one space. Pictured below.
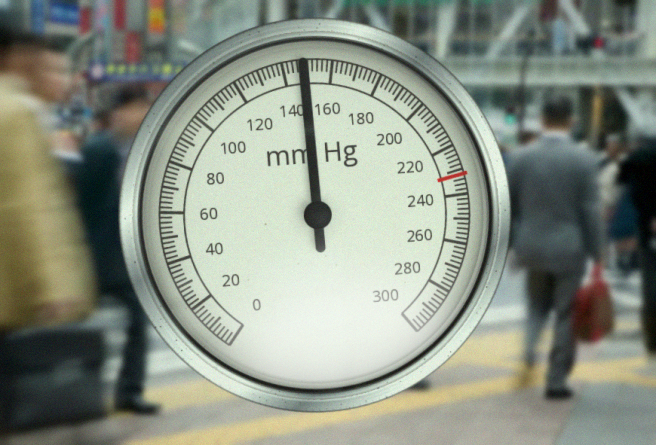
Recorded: 148 mmHg
